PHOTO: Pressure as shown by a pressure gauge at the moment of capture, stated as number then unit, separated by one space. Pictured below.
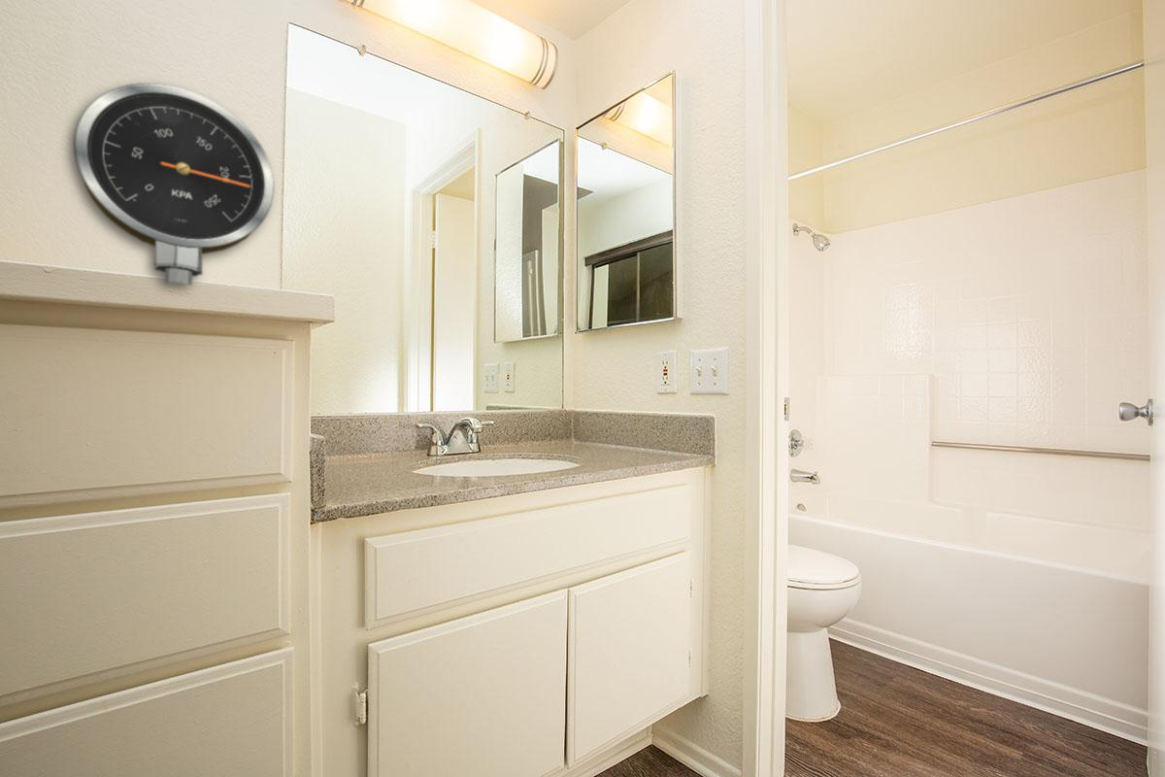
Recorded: 210 kPa
